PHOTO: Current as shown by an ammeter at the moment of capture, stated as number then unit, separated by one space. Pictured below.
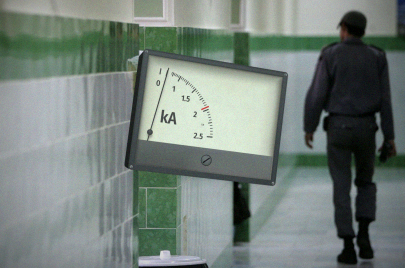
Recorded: 0.5 kA
